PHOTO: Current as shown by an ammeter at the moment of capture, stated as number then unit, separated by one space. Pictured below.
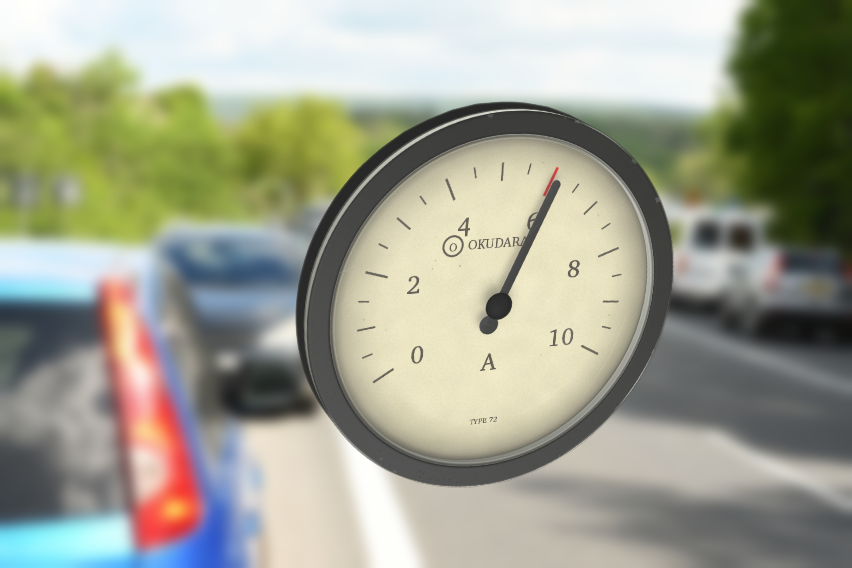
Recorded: 6 A
